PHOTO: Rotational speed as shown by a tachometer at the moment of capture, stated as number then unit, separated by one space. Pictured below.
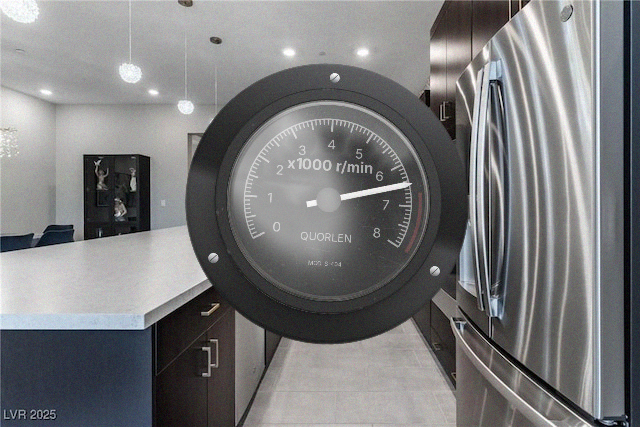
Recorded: 6500 rpm
